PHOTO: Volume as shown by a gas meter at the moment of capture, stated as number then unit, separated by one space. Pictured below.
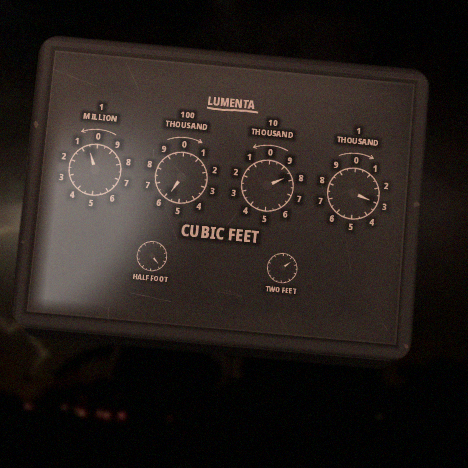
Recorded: 58300 ft³
